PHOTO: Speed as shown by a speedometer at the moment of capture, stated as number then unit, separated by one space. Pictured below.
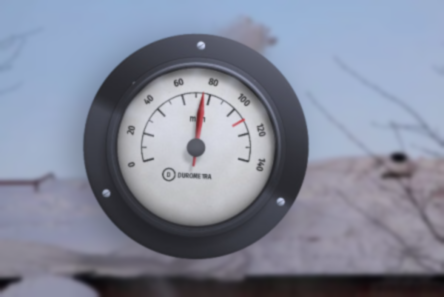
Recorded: 75 mph
